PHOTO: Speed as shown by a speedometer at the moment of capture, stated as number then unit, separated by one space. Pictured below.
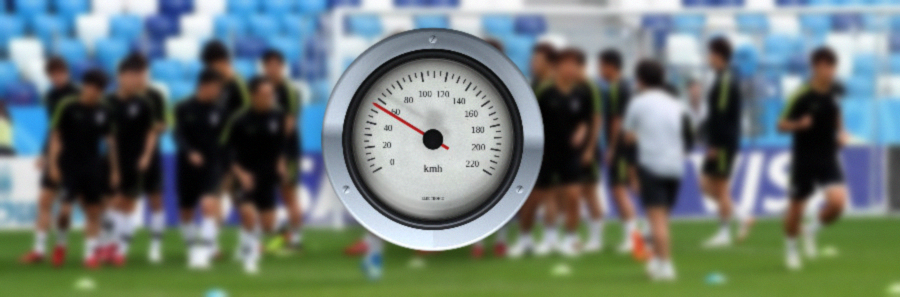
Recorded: 55 km/h
